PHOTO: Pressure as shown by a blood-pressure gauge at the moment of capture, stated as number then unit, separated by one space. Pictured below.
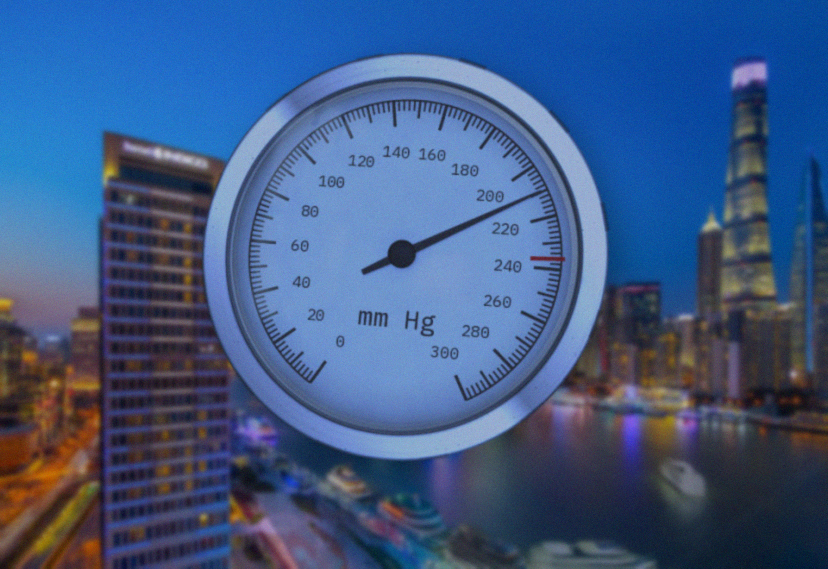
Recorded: 210 mmHg
